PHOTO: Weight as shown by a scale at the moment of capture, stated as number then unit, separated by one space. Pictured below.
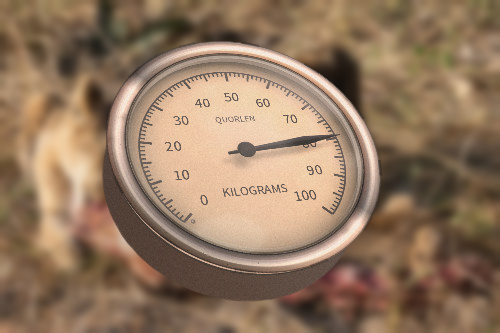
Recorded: 80 kg
